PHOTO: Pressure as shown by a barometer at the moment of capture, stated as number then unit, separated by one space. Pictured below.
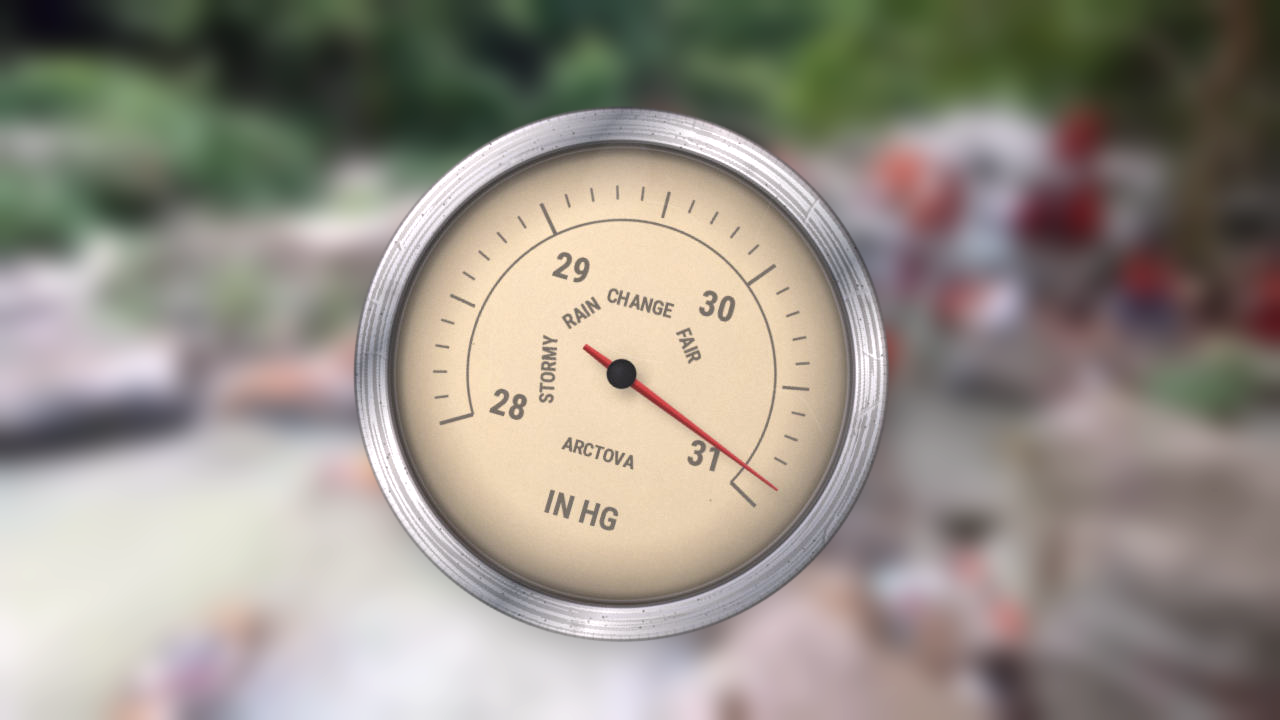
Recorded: 30.9 inHg
